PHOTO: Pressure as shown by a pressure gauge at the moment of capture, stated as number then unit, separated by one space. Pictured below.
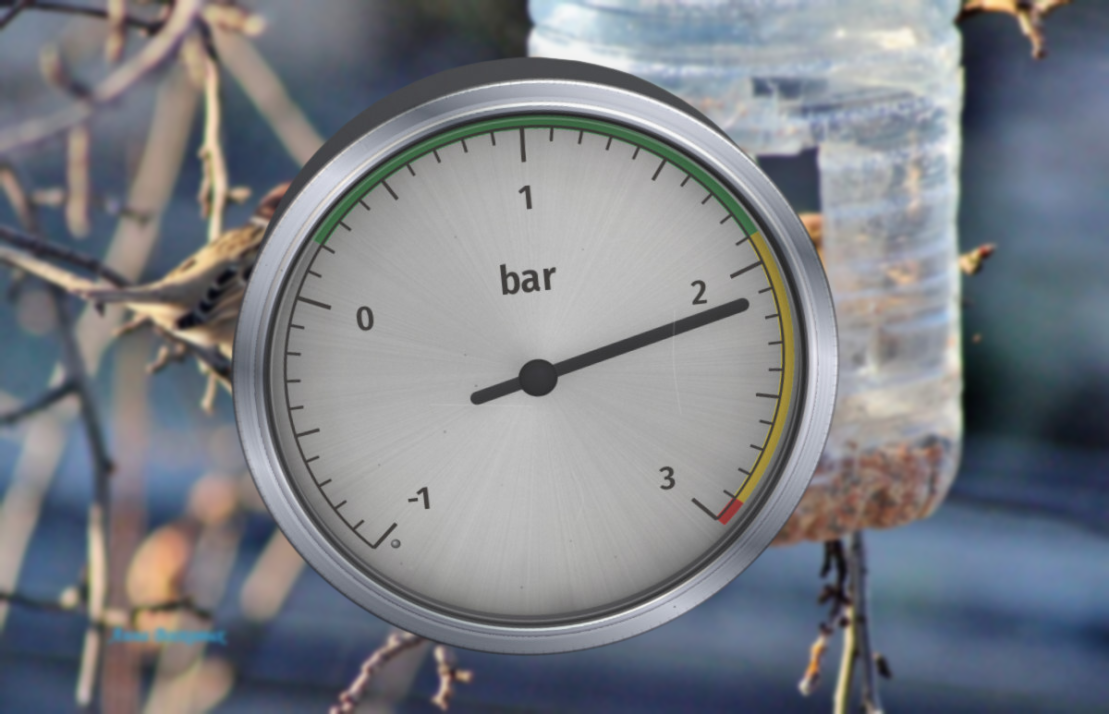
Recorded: 2.1 bar
